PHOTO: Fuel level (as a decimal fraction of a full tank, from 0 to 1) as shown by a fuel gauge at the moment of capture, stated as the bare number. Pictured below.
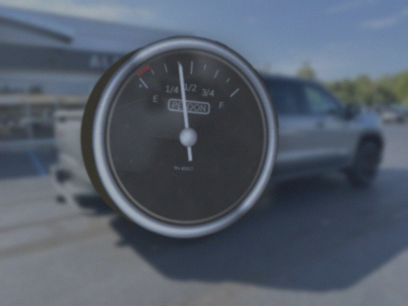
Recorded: 0.375
